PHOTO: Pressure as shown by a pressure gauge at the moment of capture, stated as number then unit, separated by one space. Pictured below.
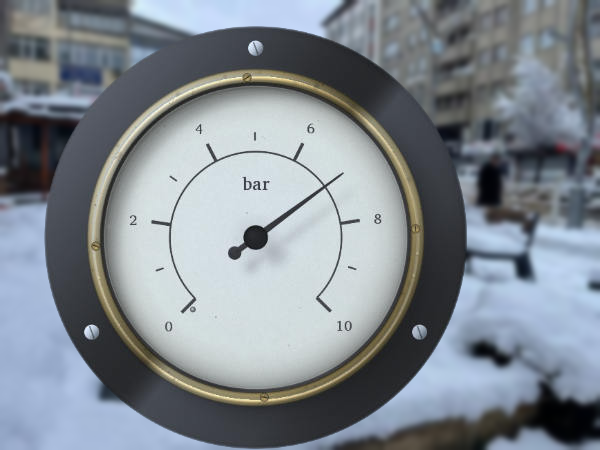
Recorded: 7 bar
